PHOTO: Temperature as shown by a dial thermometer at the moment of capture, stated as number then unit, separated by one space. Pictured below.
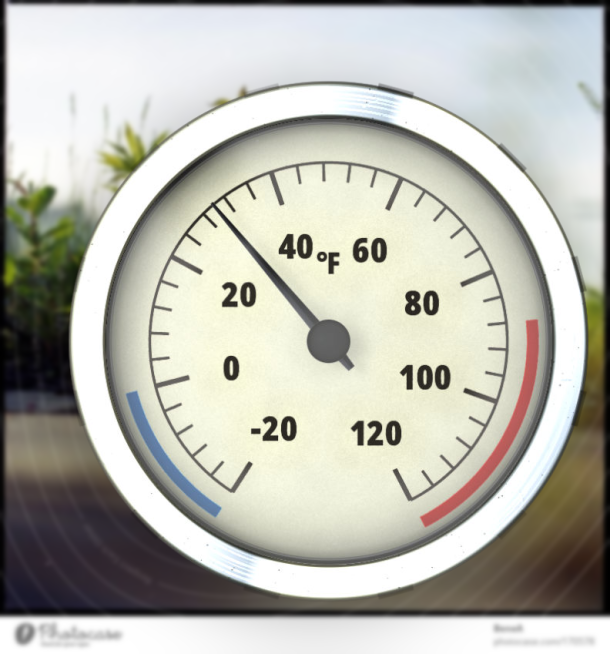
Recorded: 30 °F
